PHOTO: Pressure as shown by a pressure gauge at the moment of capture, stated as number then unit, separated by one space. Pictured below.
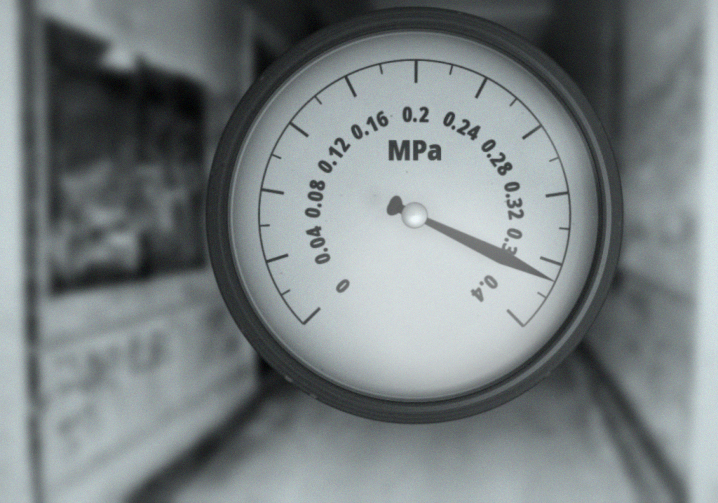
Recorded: 0.37 MPa
